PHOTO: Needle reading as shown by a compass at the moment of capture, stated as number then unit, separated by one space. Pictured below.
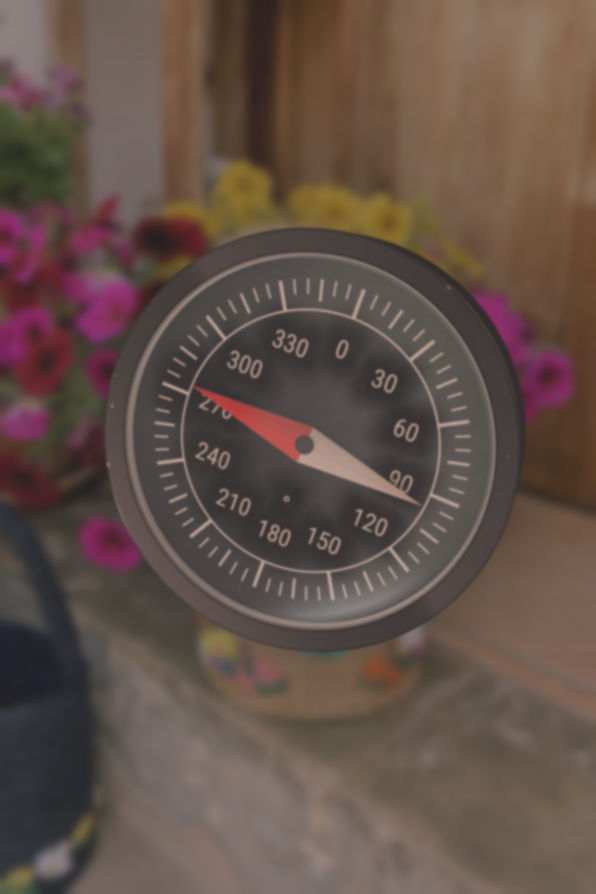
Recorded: 275 °
